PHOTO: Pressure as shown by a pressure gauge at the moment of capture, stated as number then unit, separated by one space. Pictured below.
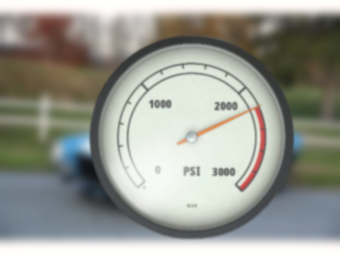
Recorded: 2200 psi
